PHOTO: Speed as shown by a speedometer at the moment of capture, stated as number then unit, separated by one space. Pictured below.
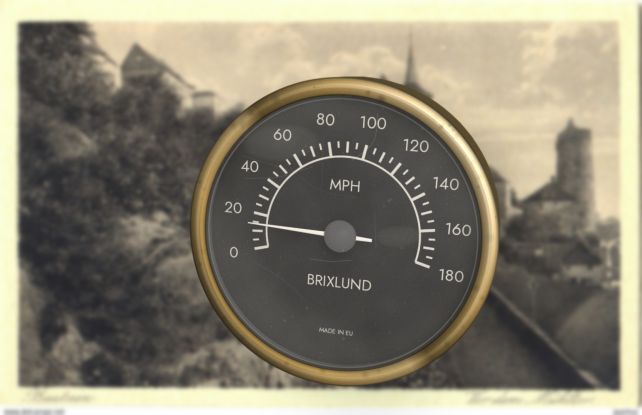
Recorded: 15 mph
